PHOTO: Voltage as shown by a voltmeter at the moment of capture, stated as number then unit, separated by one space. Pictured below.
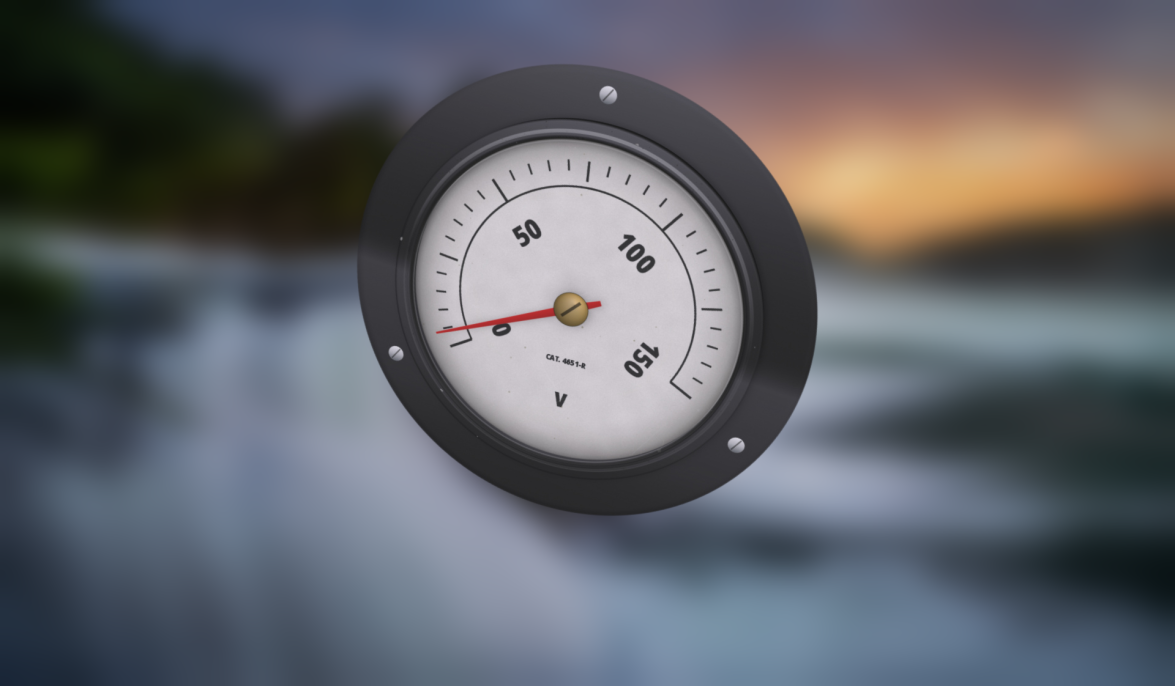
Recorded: 5 V
